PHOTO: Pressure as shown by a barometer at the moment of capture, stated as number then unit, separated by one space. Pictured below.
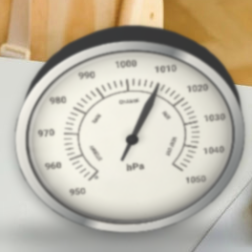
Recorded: 1010 hPa
